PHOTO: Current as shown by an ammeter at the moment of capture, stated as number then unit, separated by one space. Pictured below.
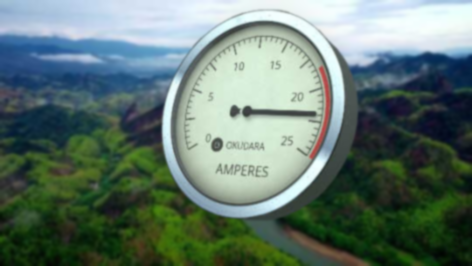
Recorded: 22 A
